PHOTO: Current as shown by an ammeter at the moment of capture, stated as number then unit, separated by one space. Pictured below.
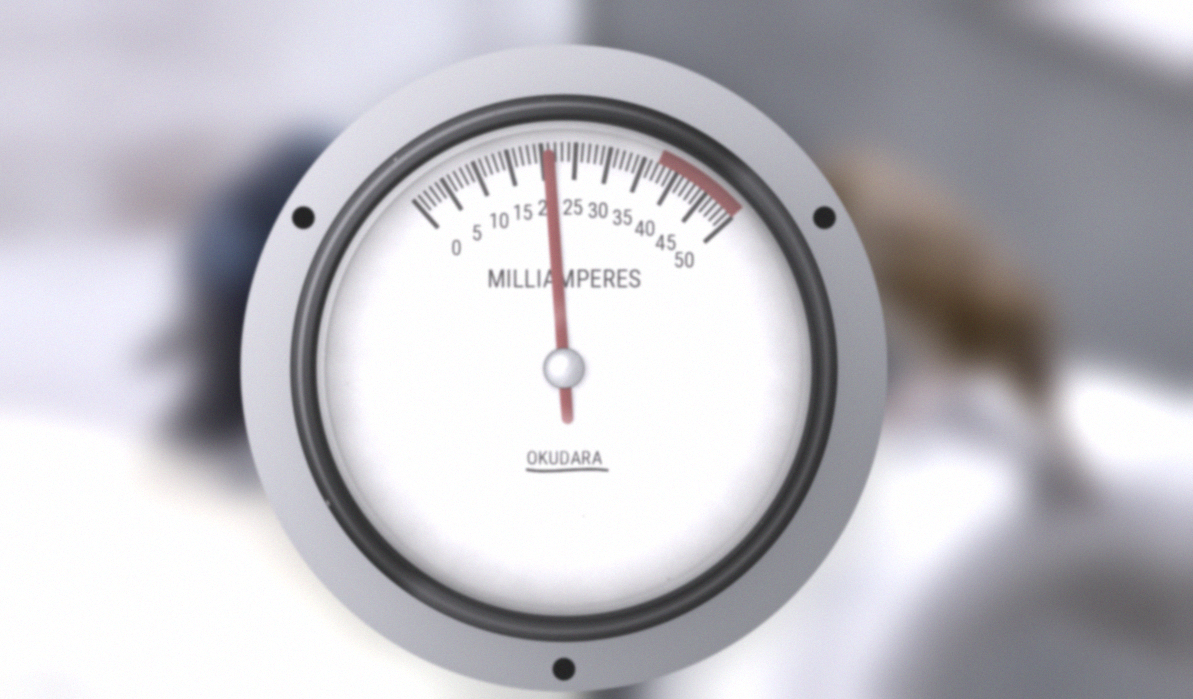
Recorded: 21 mA
